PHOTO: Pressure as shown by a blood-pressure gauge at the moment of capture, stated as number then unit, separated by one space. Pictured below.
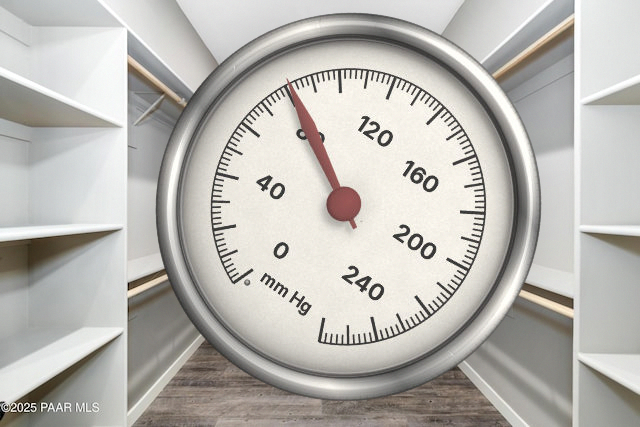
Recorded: 82 mmHg
